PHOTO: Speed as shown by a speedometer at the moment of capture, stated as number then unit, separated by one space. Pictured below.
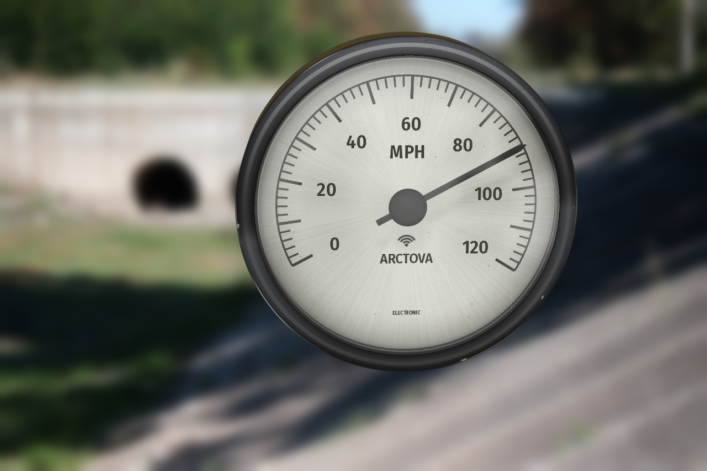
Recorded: 90 mph
